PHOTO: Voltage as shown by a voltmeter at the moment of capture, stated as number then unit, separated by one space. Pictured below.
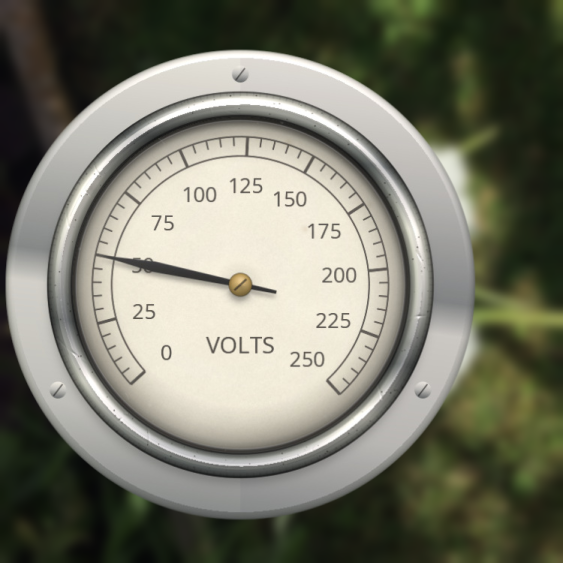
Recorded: 50 V
